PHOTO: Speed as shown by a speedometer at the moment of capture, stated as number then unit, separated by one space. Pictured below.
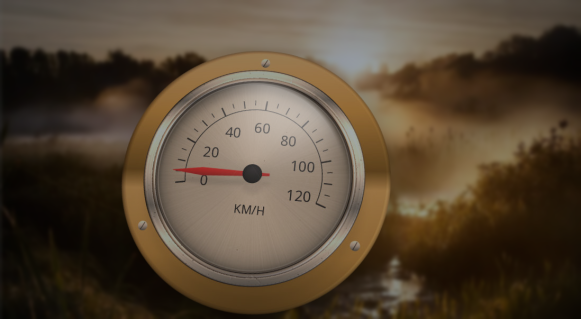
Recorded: 5 km/h
